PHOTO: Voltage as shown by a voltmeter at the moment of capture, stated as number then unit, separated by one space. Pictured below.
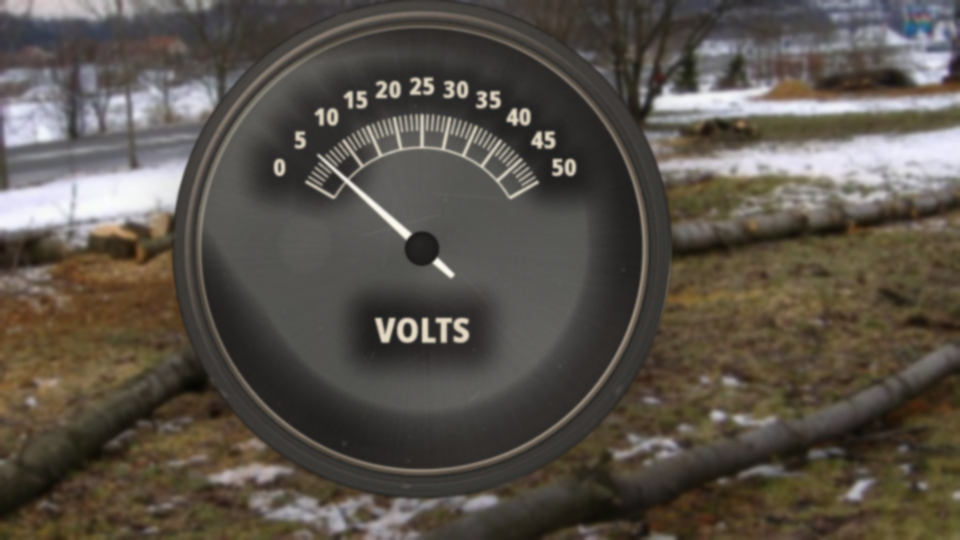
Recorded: 5 V
